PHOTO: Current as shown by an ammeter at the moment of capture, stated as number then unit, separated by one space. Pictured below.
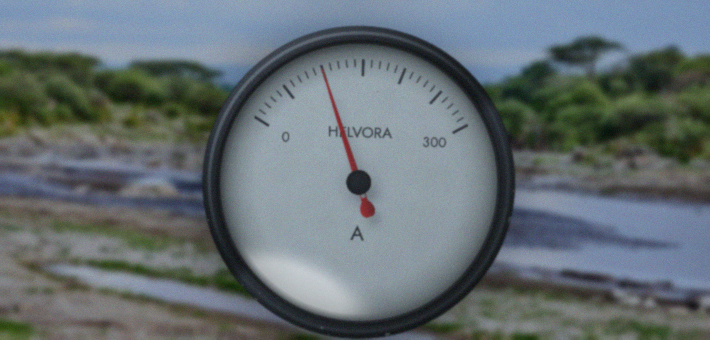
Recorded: 100 A
